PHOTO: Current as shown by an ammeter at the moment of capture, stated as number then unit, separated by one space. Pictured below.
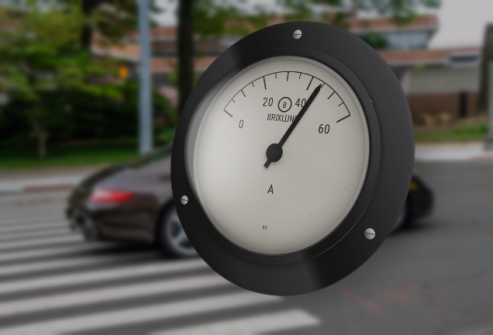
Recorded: 45 A
